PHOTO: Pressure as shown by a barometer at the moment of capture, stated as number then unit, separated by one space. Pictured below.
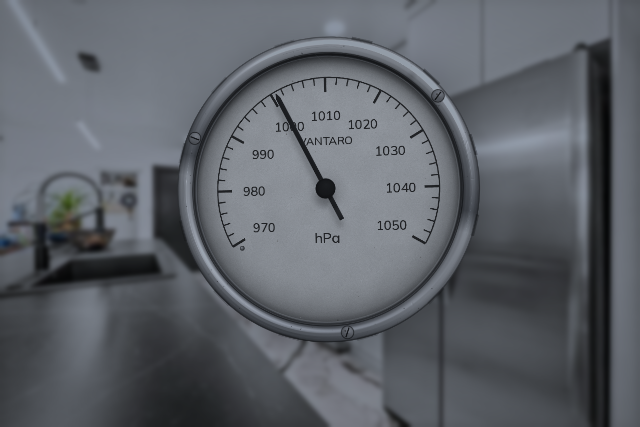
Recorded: 1001 hPa
